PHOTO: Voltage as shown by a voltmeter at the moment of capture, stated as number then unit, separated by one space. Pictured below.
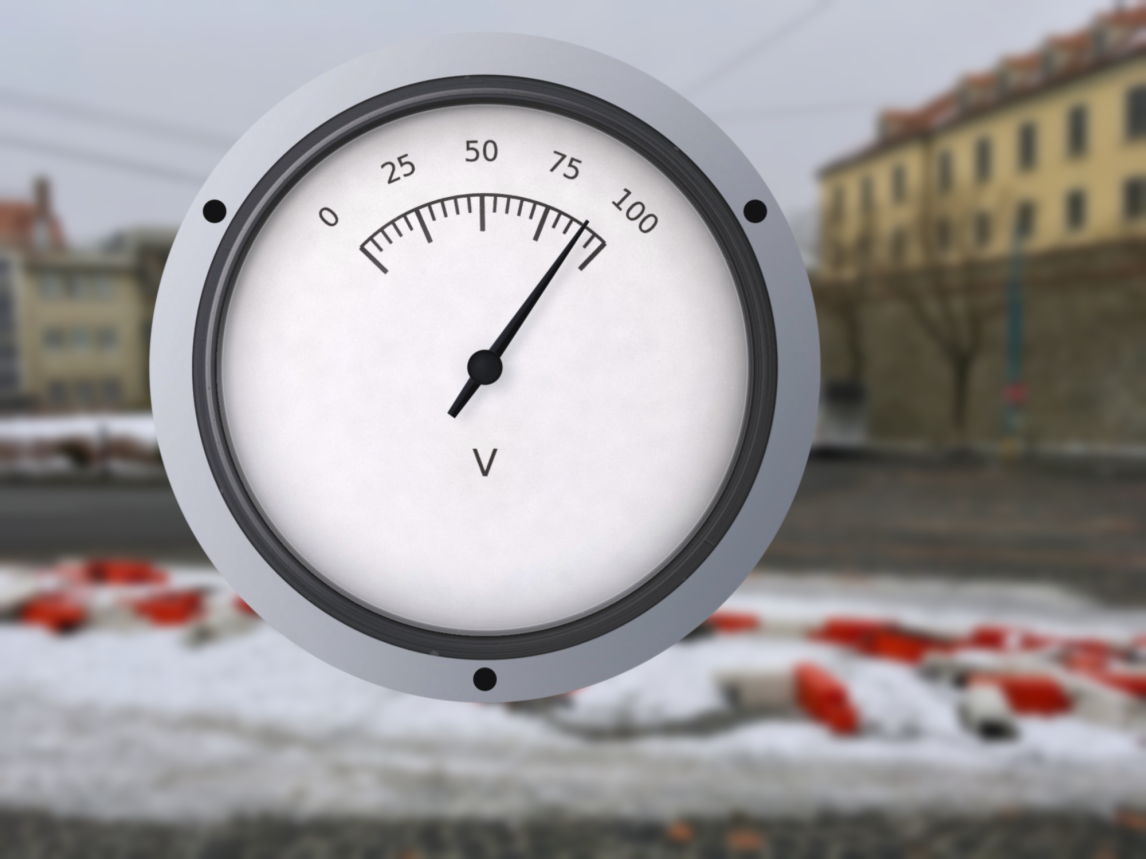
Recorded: 90 V
